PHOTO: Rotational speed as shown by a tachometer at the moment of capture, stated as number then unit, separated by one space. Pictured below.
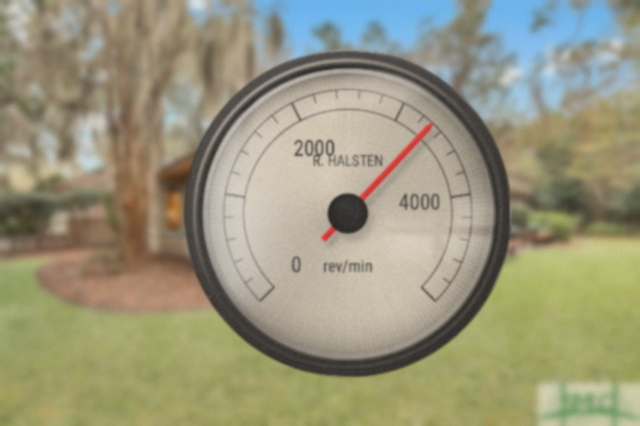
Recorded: 3300 rpm
